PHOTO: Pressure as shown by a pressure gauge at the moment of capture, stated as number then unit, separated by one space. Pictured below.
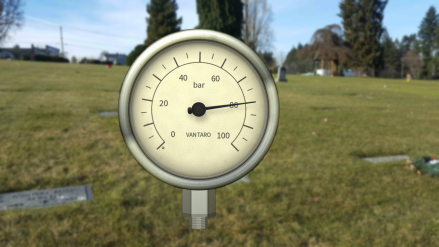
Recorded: 80 bar
